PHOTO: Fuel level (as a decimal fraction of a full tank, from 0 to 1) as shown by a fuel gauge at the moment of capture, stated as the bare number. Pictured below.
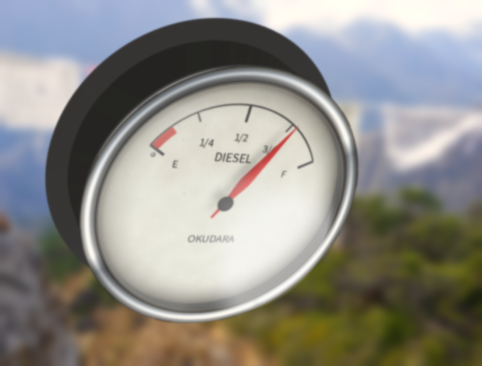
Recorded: 0.75
